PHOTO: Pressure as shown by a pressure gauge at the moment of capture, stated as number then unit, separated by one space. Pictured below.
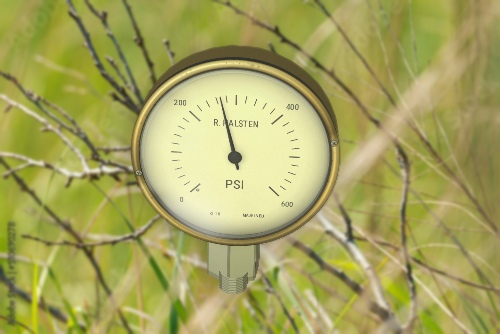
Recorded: 270 psi
